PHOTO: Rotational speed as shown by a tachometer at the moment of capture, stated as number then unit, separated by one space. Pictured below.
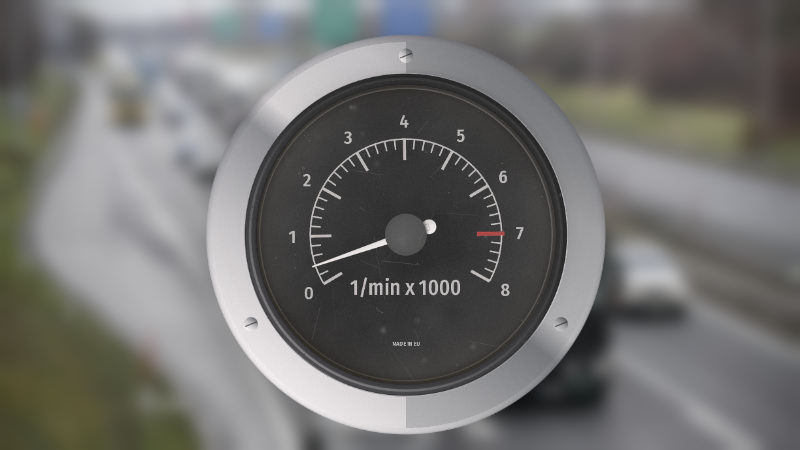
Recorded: 400 rpm
